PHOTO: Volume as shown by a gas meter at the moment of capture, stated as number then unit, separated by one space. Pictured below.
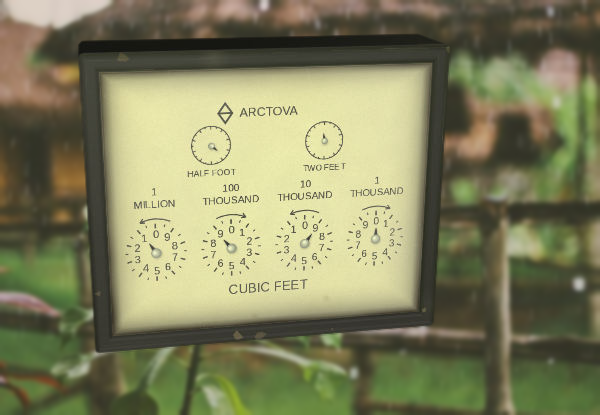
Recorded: 89000 ft³
